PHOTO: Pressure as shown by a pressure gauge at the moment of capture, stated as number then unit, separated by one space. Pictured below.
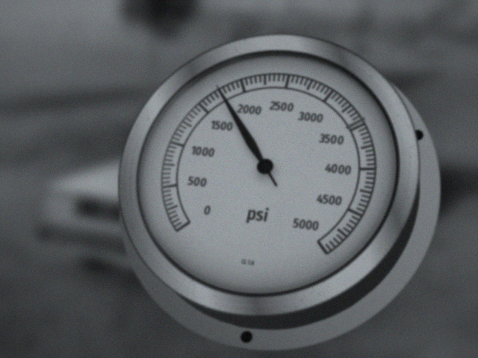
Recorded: 1750 psi
